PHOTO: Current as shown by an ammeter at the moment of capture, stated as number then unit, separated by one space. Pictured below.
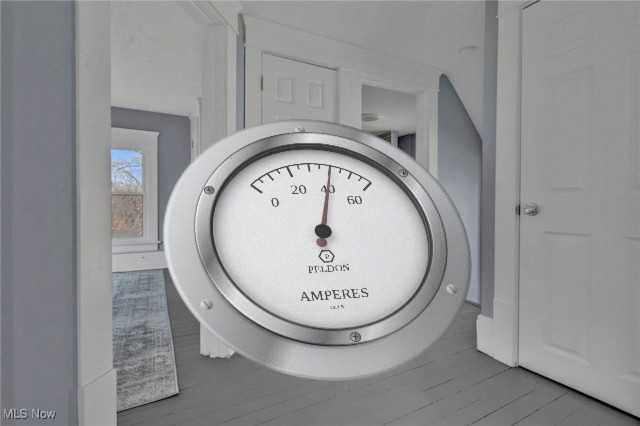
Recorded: 40 A
